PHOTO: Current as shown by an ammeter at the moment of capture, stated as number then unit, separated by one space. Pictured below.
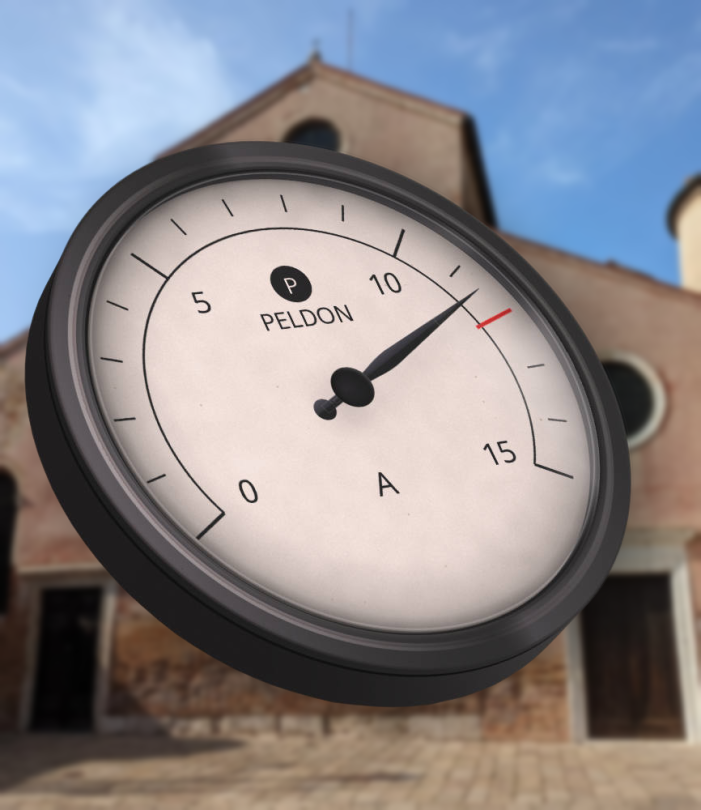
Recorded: 11.5 A
